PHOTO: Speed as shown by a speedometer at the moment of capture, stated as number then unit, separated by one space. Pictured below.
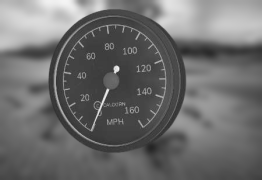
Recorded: 0 mph
